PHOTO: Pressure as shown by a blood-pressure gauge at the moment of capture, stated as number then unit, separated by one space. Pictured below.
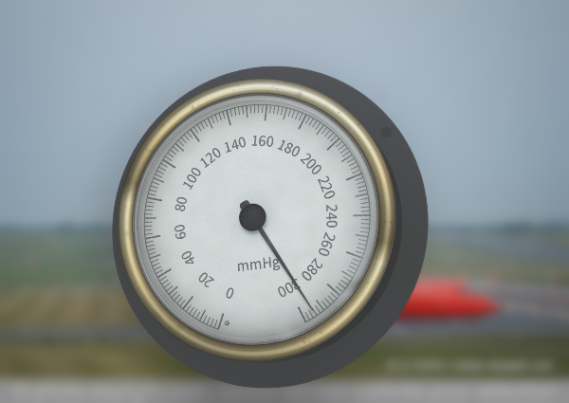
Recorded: 294 mmHg
